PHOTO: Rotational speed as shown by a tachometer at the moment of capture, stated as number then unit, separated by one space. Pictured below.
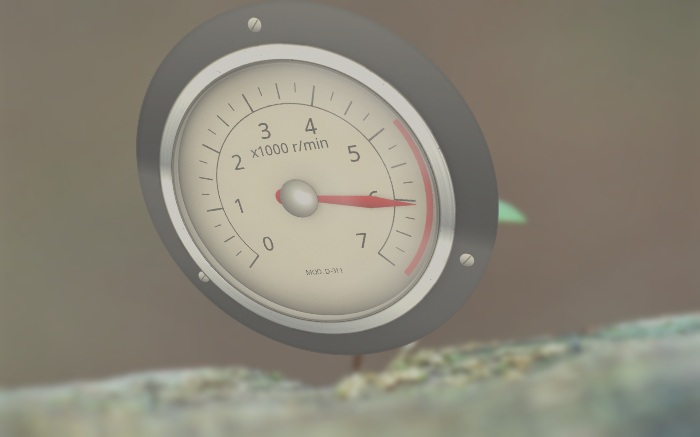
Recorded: 6000 rpm
